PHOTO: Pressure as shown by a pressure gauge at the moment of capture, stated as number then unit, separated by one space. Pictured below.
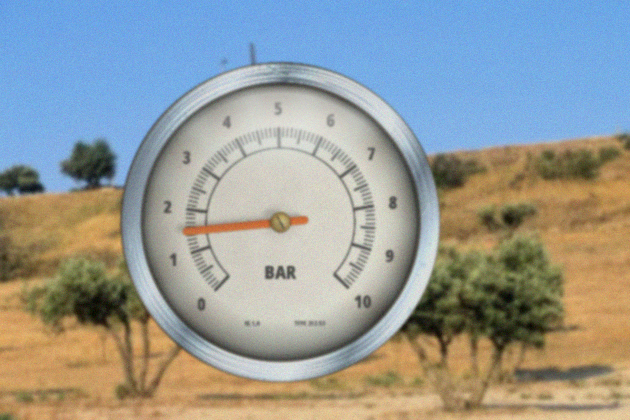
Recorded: 1.5 bar
